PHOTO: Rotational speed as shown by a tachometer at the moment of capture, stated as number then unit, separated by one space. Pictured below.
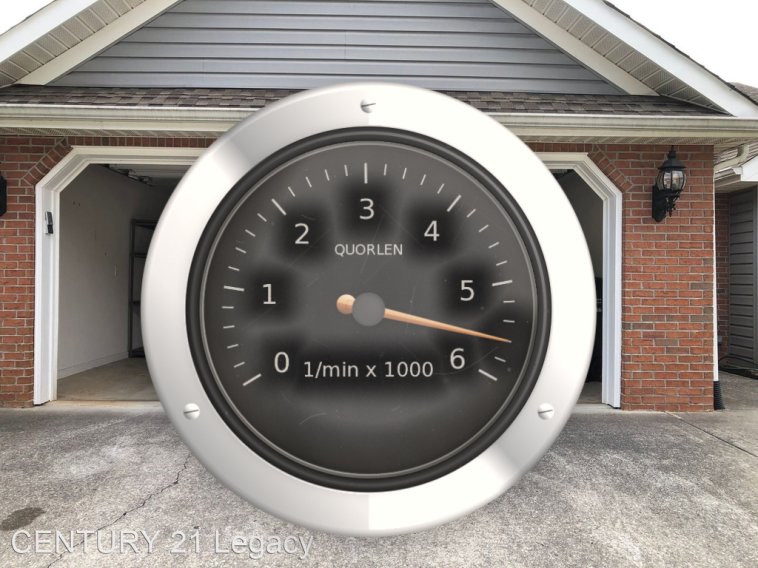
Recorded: 5600 rpm
